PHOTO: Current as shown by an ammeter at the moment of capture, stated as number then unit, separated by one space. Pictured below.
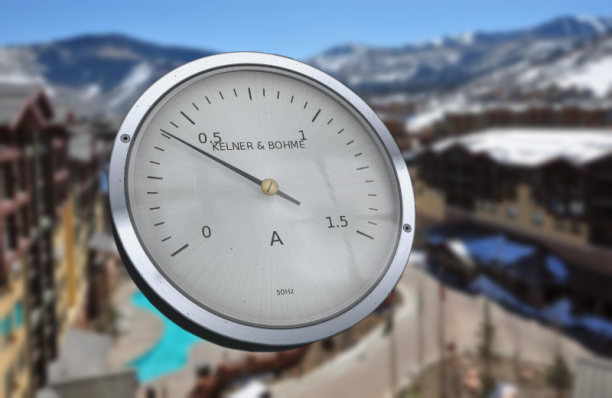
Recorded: 0.4 A
